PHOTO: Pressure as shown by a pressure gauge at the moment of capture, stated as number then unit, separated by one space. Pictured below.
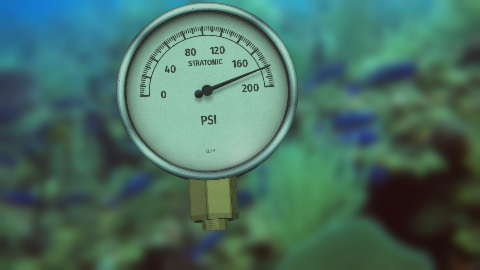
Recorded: 180 psi
